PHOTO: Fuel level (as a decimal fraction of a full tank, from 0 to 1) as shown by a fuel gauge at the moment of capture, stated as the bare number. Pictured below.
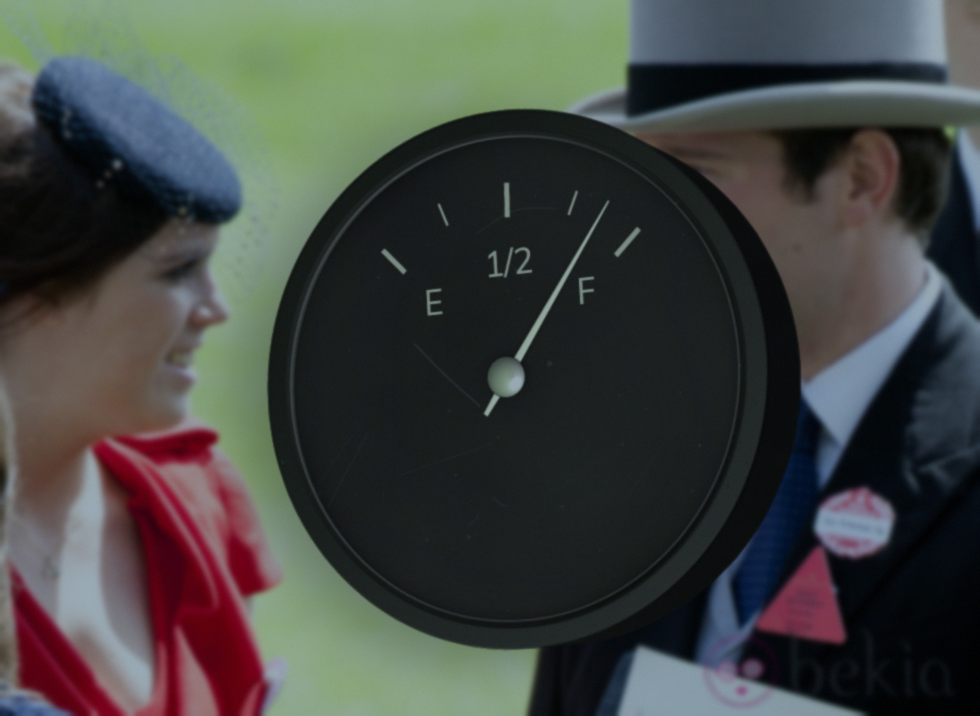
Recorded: 0.875
